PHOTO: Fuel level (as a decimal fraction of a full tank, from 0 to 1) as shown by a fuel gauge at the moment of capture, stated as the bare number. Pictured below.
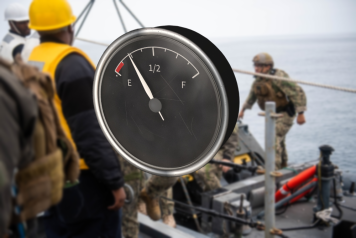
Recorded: 0.25
